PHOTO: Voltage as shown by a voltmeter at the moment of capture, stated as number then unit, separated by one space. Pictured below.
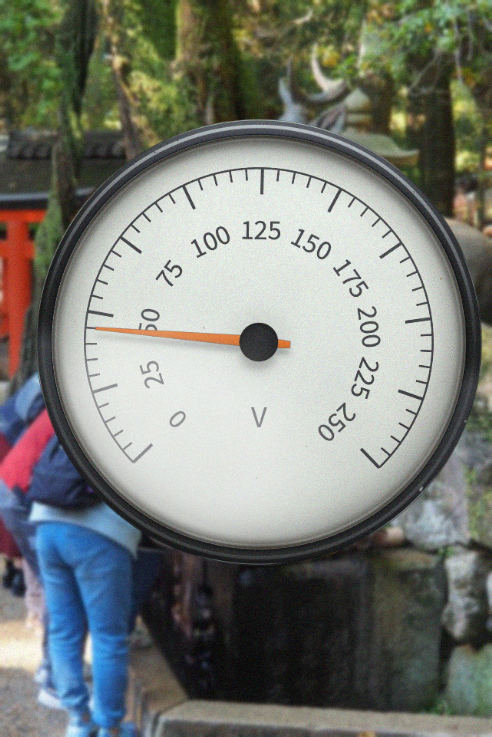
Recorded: 45 V
